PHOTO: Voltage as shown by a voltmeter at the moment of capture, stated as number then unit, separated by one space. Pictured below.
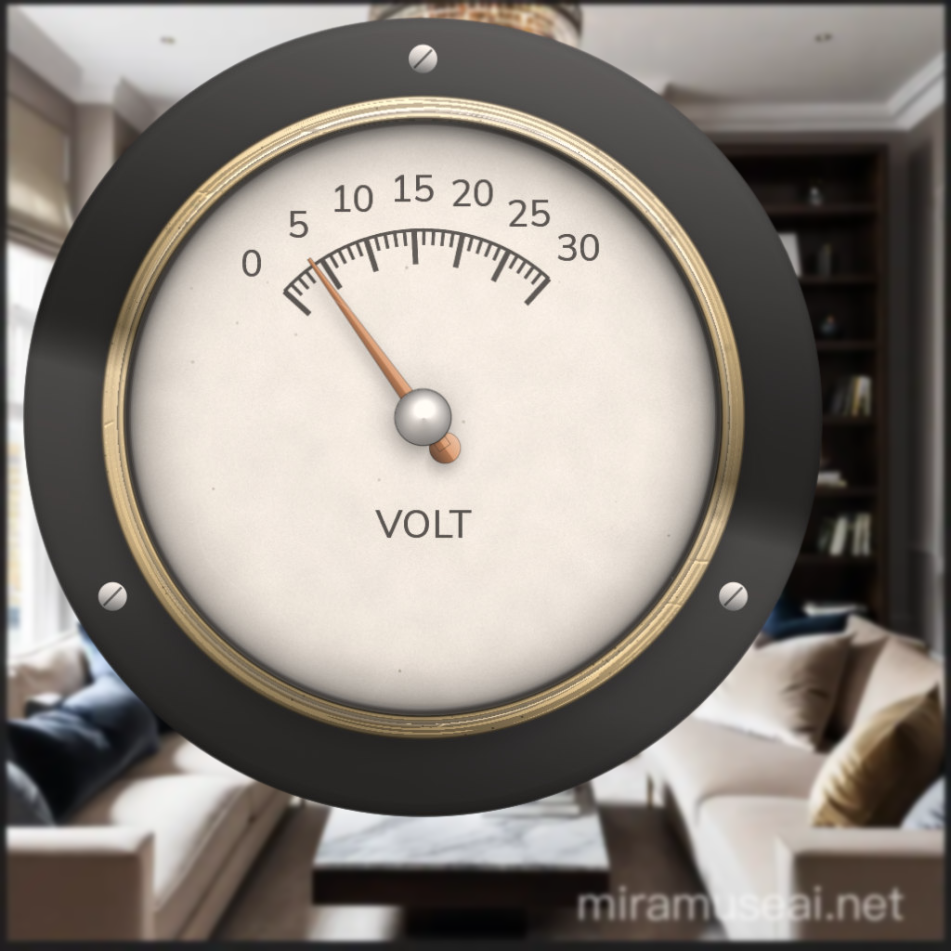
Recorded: 4 V
